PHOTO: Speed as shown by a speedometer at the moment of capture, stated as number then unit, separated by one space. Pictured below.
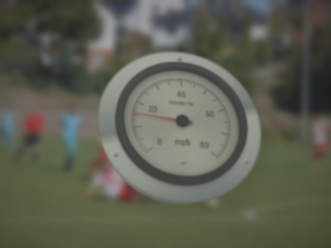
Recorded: 15 mph
